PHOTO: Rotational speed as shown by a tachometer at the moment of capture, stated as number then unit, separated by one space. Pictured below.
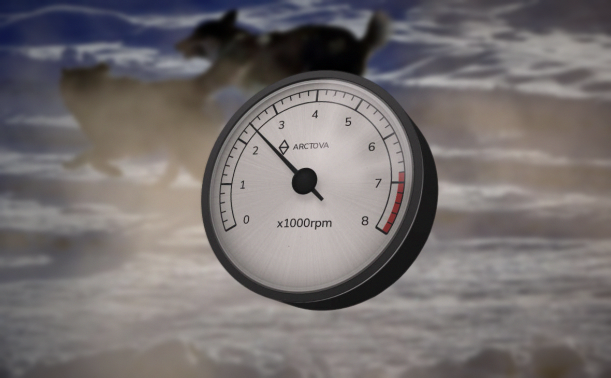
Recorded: 2400 rpm
